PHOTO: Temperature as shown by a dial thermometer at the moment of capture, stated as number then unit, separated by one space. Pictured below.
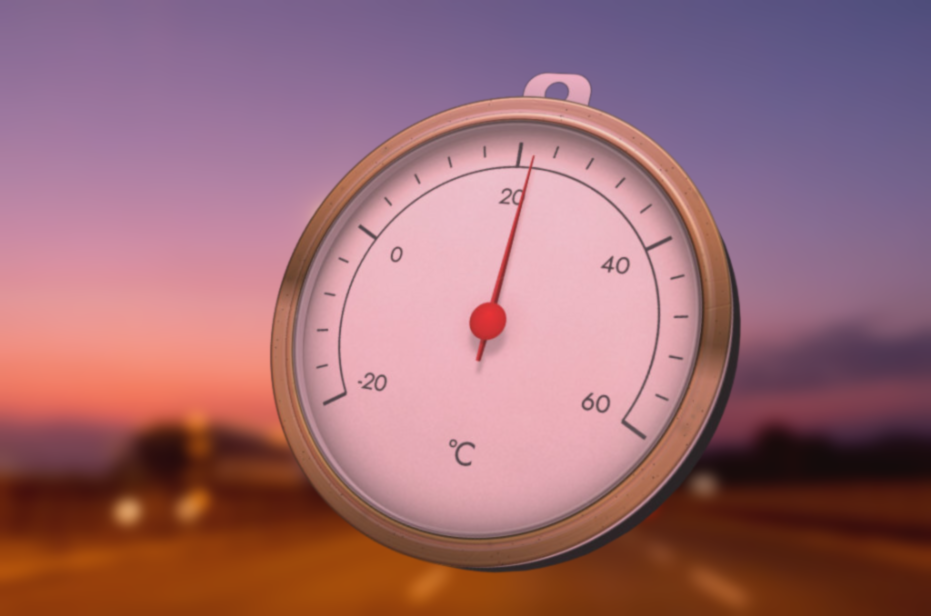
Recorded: 22 °C
